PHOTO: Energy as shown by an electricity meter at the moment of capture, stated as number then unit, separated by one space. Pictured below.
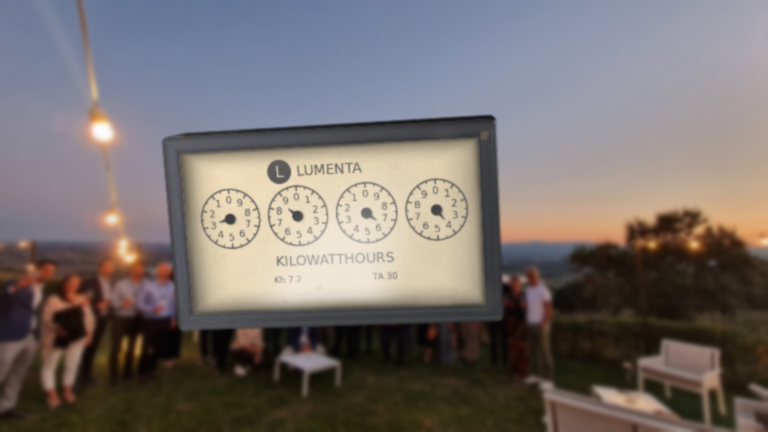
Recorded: 2864 kWh
